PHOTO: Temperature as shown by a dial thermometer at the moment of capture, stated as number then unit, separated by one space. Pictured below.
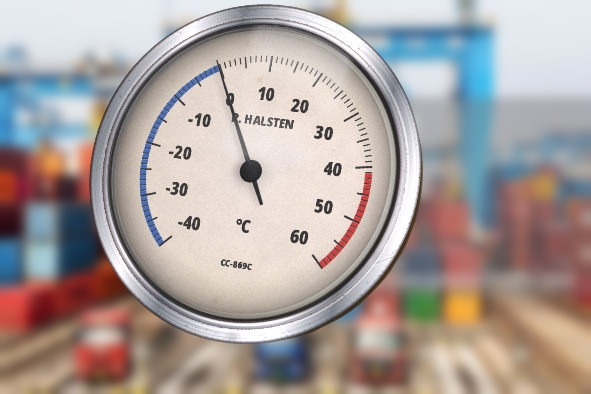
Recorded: 0 °C
